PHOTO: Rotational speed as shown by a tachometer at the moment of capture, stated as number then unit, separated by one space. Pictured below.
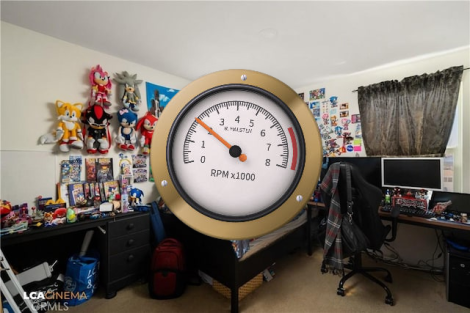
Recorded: 2000 rpm
